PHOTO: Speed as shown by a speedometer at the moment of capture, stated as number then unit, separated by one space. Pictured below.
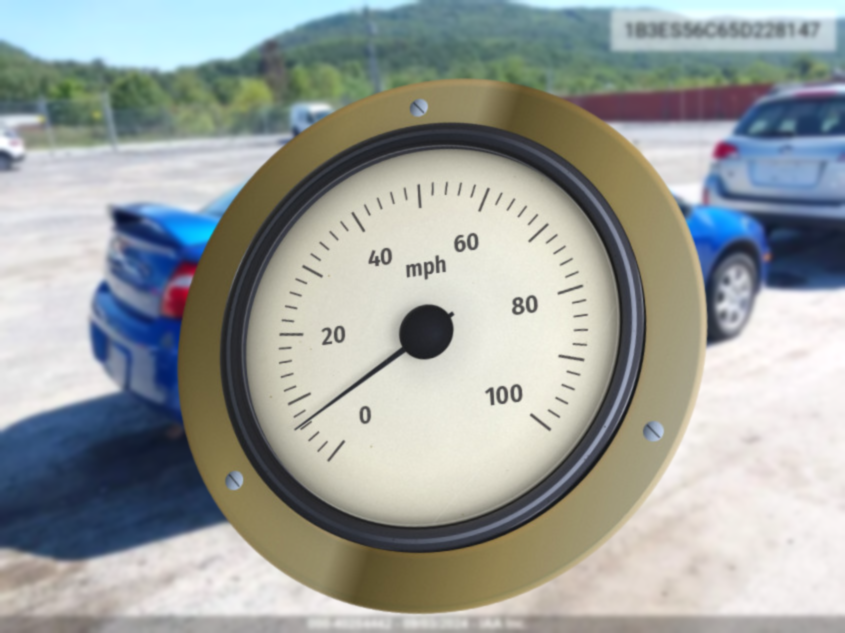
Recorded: 6 mph
